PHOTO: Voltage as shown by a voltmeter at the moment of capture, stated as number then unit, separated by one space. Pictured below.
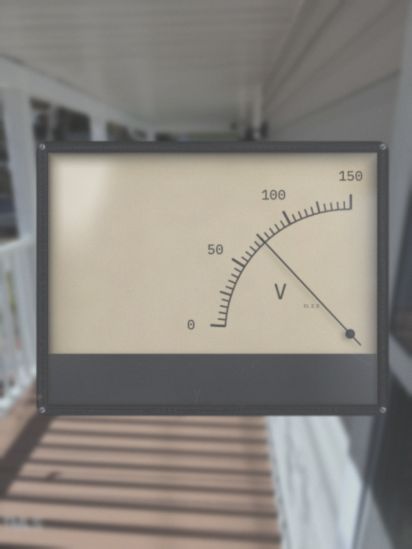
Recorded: 75 V
